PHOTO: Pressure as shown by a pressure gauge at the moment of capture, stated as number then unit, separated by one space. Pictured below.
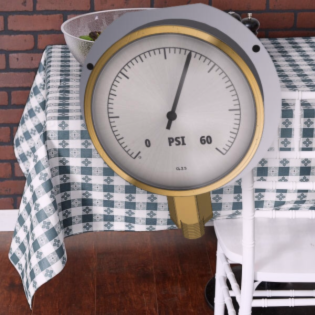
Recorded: 35 psi
